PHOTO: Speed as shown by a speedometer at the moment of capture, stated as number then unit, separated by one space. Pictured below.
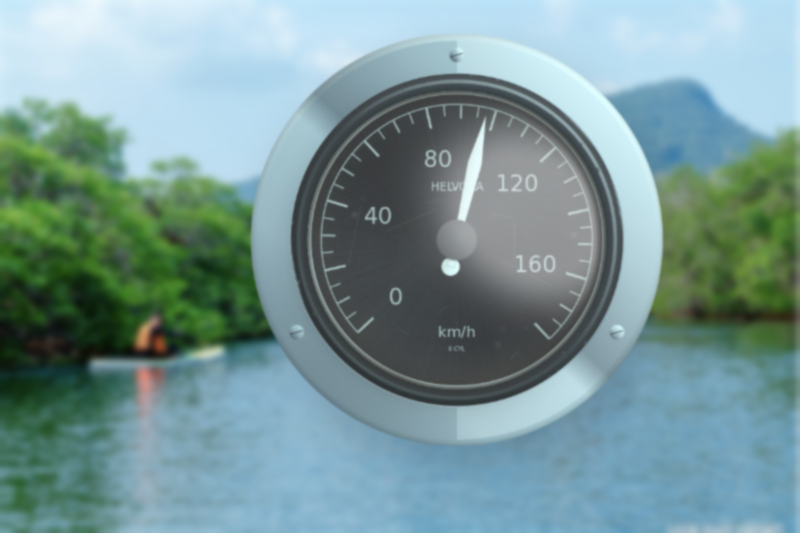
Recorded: 97.5 km/h
